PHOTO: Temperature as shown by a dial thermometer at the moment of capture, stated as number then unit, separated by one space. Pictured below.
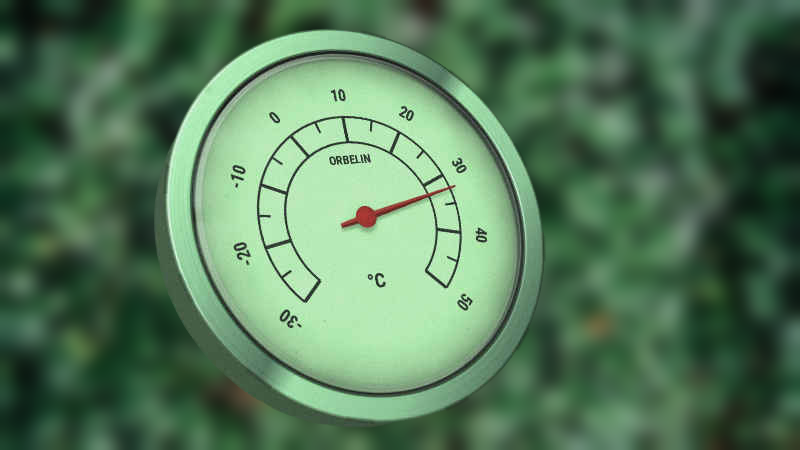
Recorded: 32.5 °C
